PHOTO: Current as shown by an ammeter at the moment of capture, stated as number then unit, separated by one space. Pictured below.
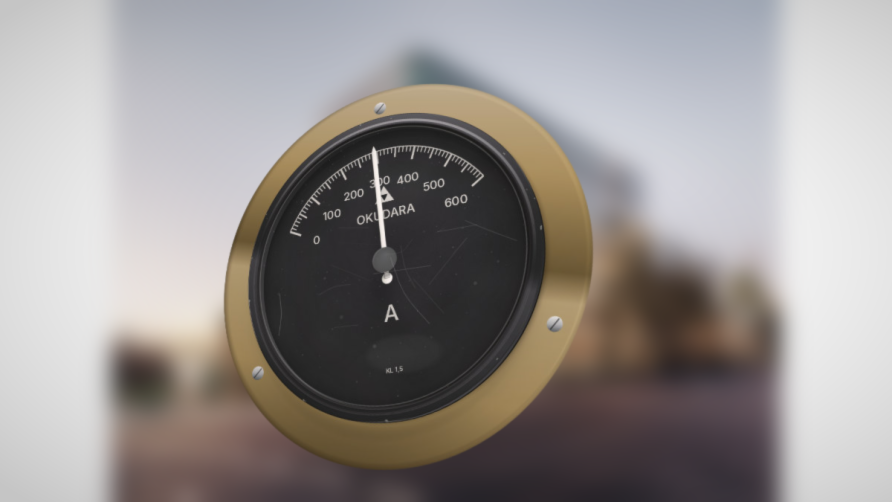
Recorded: 300 A
